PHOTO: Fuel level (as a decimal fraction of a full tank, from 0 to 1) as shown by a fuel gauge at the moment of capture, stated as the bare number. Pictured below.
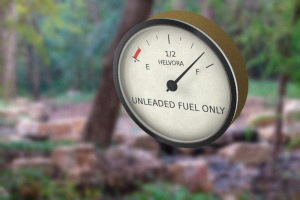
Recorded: 0.875
